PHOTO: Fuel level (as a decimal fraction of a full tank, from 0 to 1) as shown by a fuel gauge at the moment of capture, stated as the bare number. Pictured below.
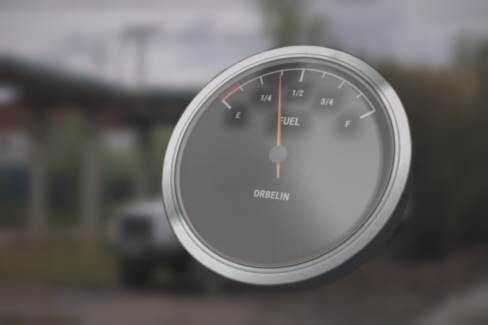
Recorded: 0.375
